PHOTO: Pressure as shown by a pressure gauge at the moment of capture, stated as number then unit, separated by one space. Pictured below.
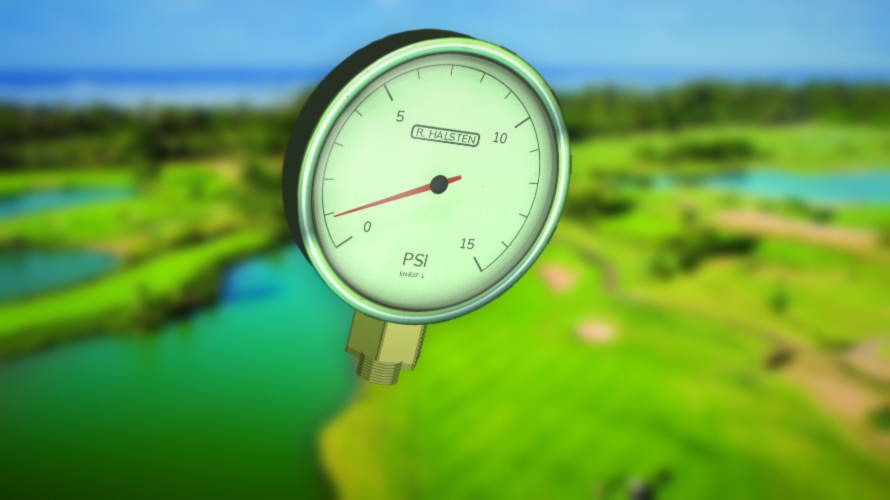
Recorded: 1 psi
